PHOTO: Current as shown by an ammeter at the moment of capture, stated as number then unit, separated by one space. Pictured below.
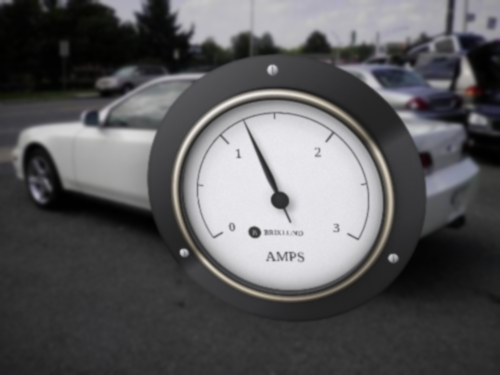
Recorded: 1.25 A
